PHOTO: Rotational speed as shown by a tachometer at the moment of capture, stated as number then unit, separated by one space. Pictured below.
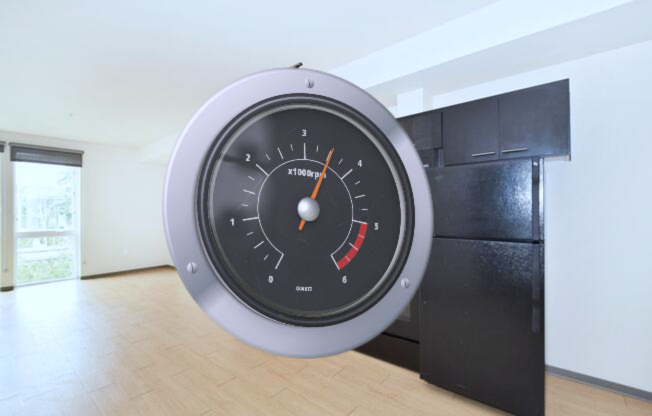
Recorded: 3500 rpm
